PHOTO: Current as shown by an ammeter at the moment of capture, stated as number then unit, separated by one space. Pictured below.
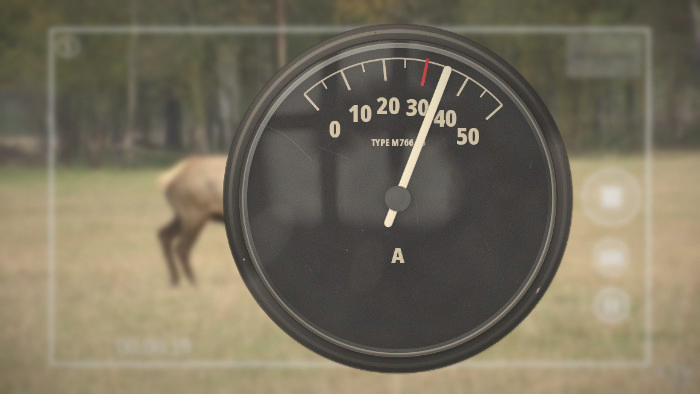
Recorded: 35 A
